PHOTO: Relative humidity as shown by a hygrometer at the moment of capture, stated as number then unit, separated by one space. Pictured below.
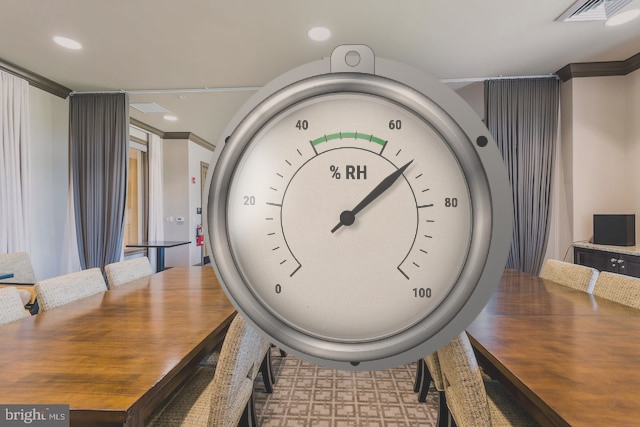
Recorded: 68 %
